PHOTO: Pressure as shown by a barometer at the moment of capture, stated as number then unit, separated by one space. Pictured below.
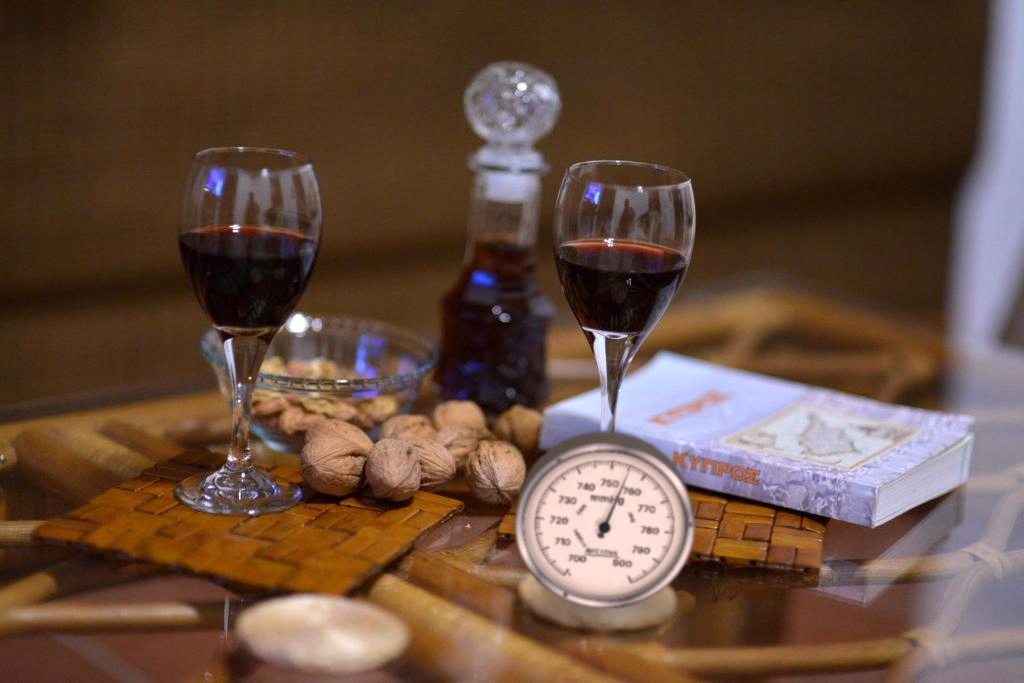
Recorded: 755 mmHg
